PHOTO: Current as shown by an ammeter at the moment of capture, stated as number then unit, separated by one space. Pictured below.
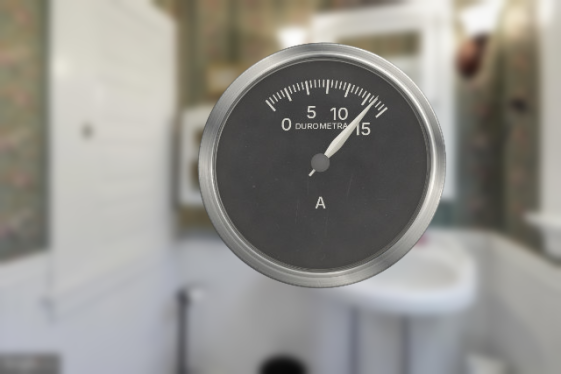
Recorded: 13.5 A
